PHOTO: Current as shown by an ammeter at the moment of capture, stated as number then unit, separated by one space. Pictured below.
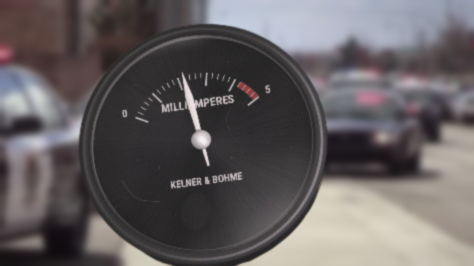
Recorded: 2.2 mA
